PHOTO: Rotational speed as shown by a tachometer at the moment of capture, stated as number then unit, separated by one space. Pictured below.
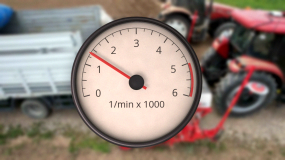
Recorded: 1375 rpm
